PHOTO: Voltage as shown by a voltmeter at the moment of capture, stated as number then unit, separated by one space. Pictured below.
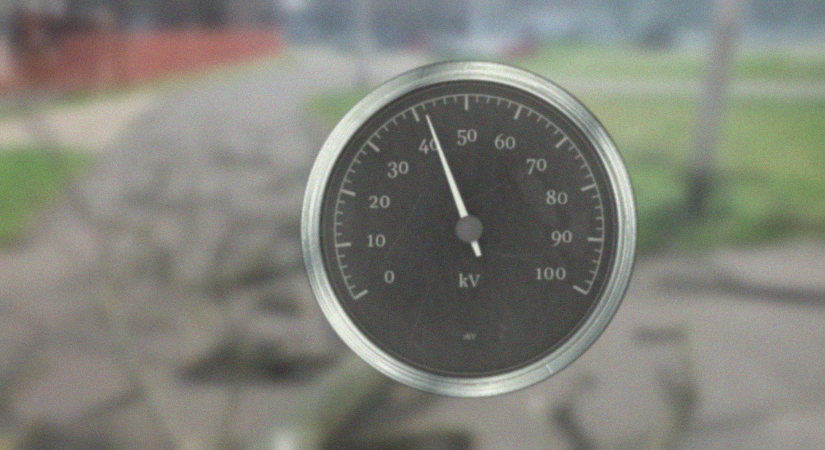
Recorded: 42 kV
